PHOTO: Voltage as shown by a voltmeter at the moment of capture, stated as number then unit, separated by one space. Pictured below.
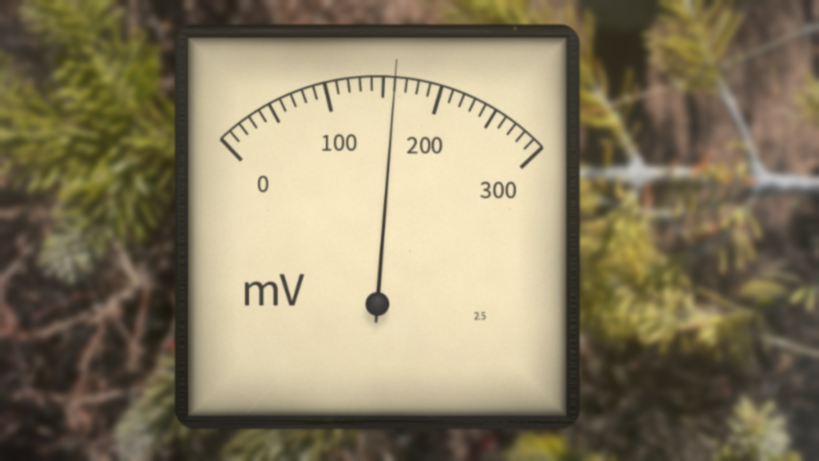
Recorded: 160 mV
